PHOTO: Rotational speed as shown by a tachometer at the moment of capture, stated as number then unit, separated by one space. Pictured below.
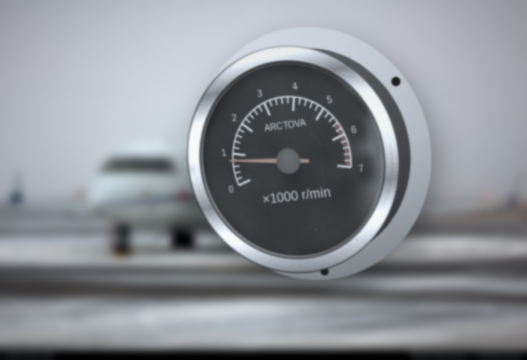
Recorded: 800 rpm
